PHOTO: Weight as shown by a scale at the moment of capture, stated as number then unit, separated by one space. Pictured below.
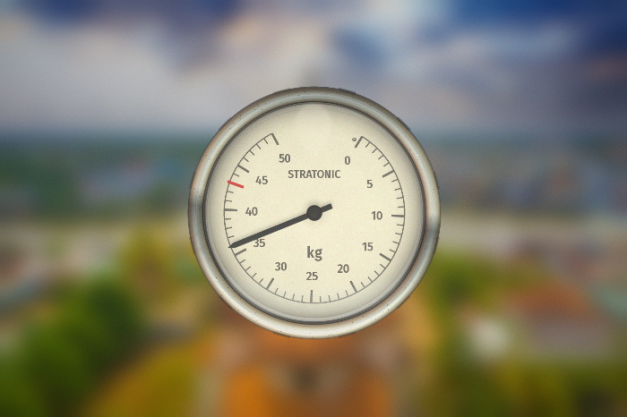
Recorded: 36 kg
